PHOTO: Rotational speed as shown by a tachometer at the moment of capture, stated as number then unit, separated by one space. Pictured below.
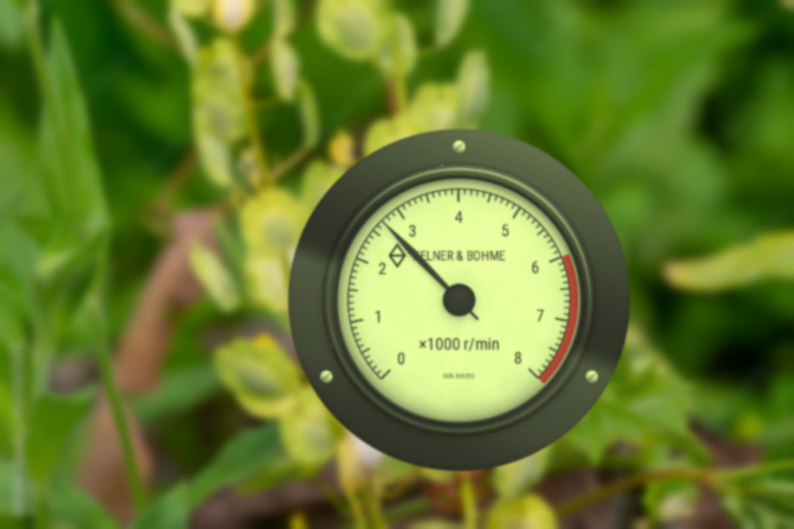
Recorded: 2700 rpm
